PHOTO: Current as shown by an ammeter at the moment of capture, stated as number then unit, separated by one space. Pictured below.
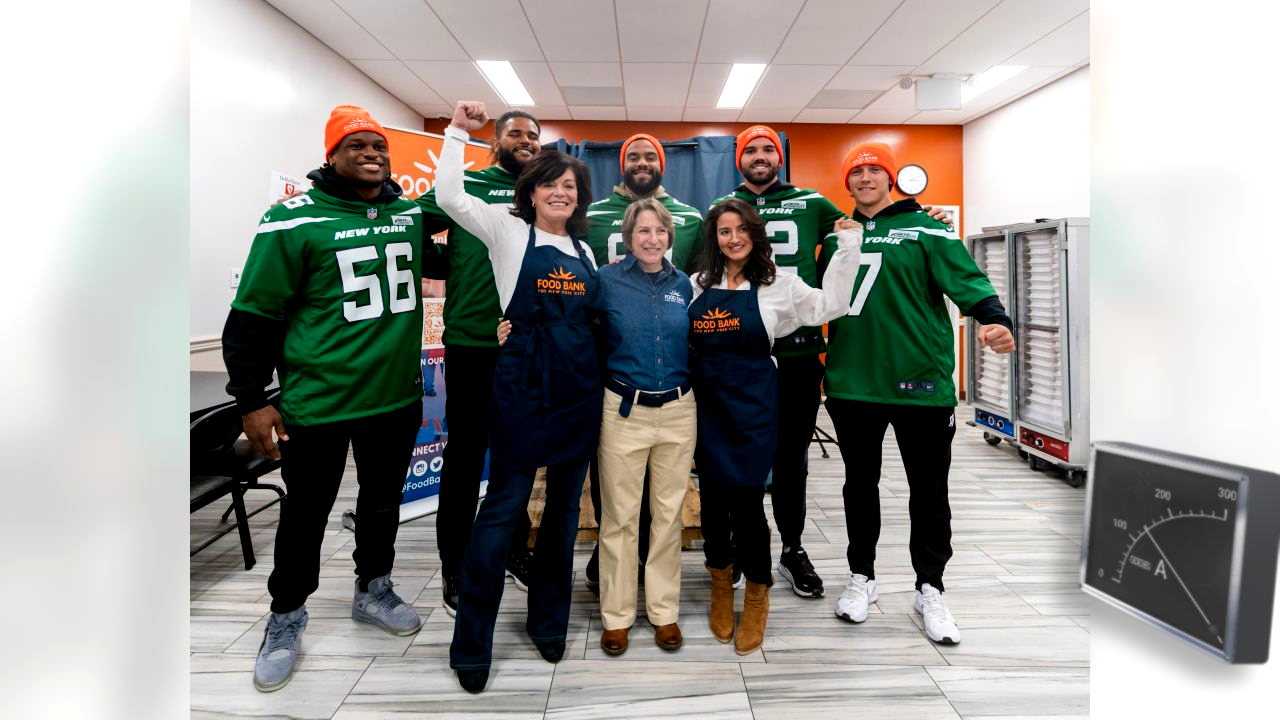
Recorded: 140 A
